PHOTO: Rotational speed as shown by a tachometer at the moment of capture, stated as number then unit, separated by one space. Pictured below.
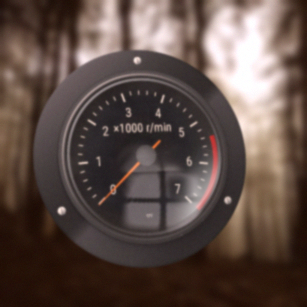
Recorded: 0 rpm
